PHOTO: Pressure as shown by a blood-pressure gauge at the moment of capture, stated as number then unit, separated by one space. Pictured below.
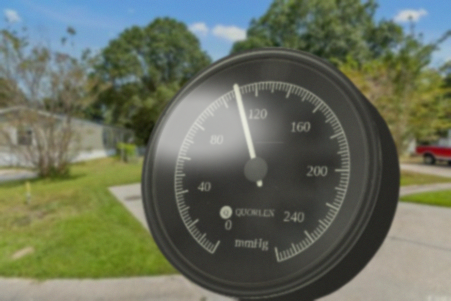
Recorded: 110 mmHg
